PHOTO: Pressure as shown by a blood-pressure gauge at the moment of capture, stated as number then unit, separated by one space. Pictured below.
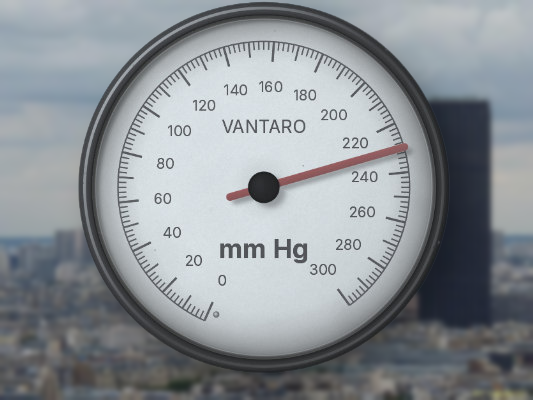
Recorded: 230 mmHg
